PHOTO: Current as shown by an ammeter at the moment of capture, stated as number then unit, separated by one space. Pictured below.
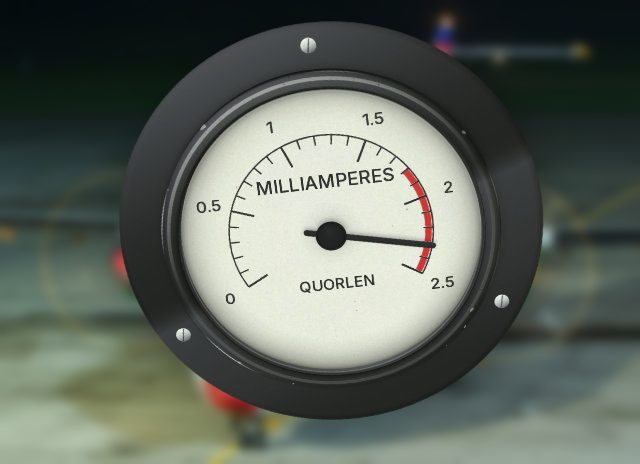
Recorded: 2.3 mA
